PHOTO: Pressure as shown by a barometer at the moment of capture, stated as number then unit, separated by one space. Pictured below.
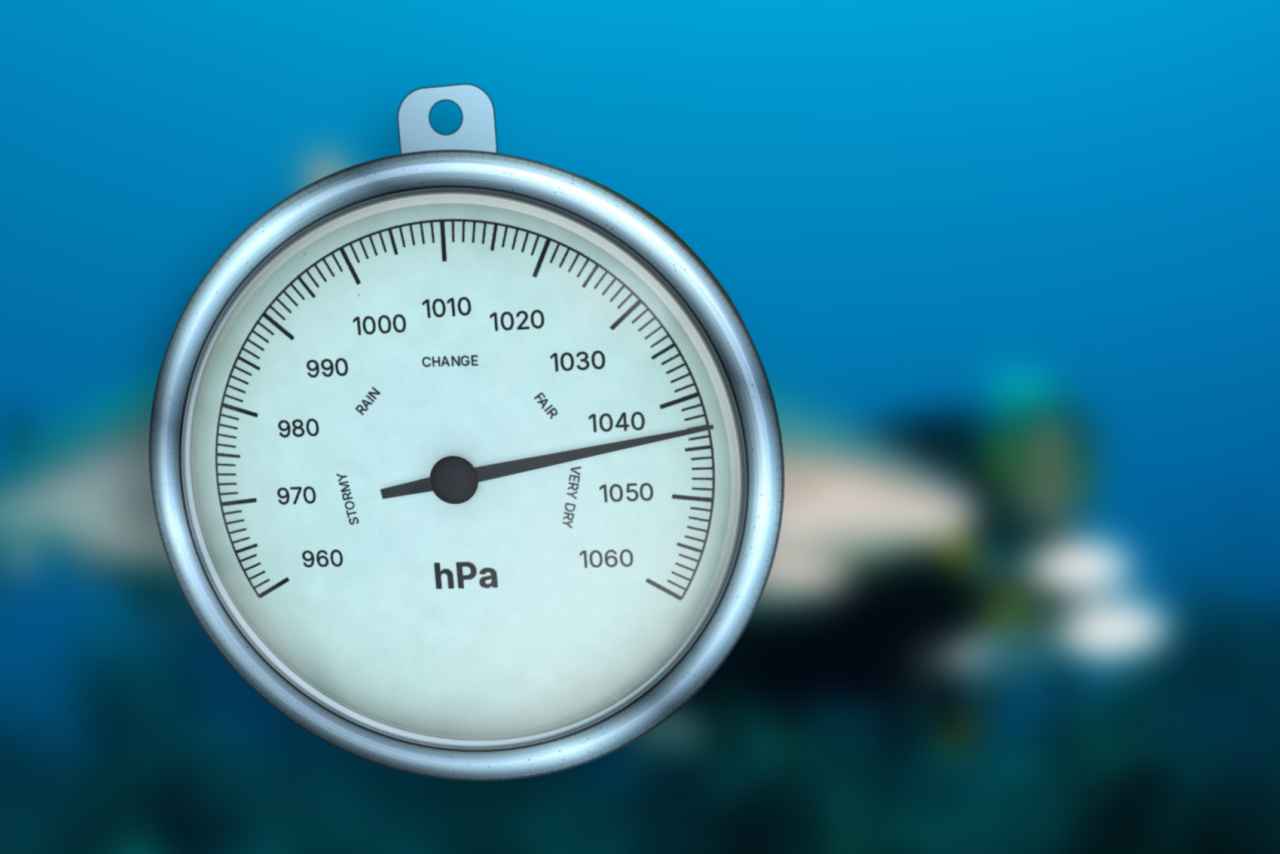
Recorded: 1043 hPa
